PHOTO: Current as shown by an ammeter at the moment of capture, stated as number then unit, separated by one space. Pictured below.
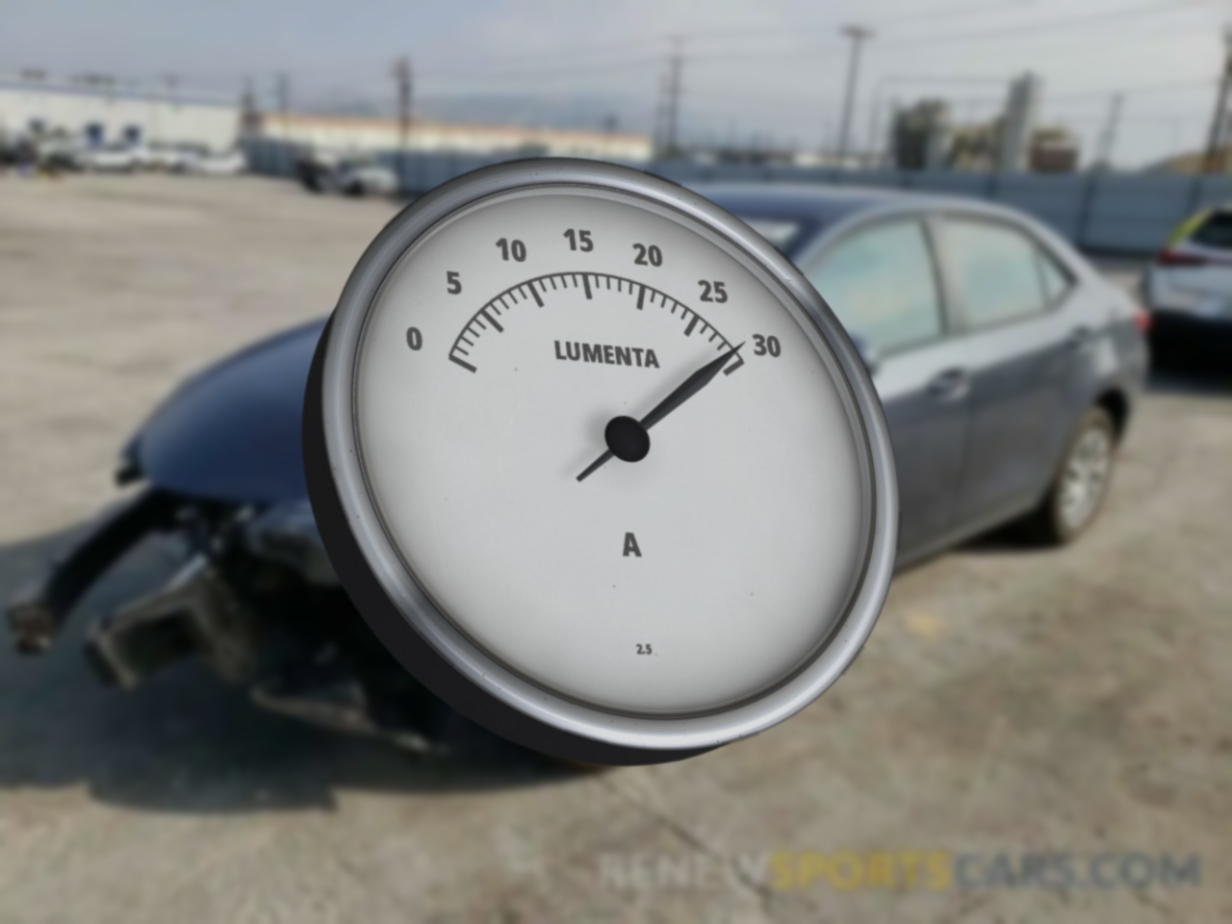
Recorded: 29 A
